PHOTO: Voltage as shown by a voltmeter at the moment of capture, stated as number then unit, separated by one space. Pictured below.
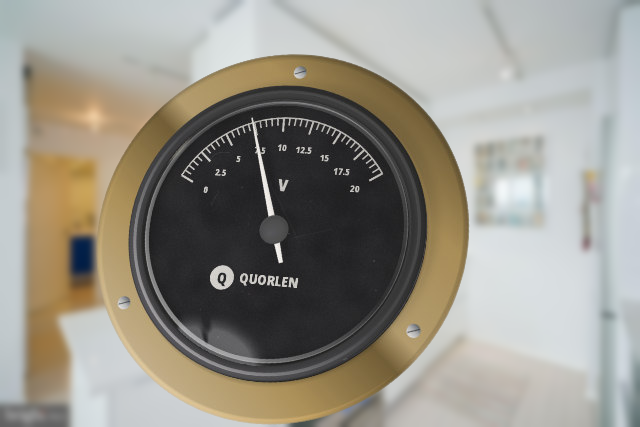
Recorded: 7.5 V
